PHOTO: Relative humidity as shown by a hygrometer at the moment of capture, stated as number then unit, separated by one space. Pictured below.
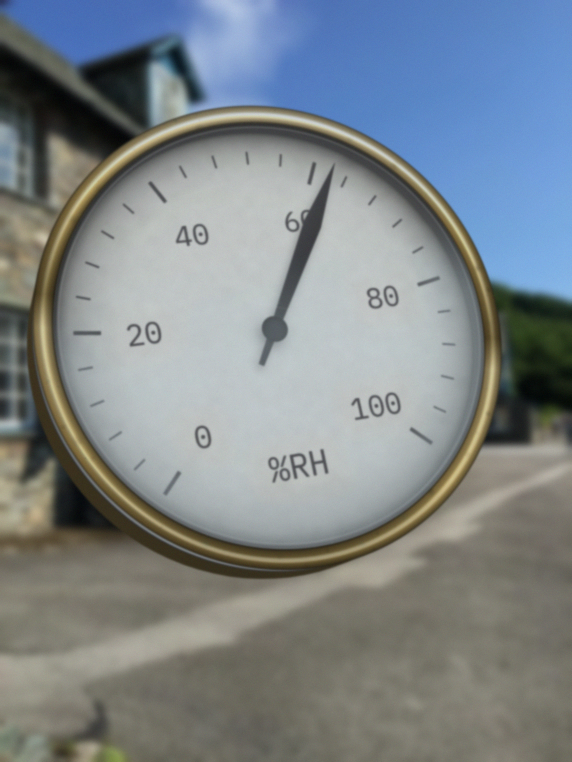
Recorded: 62 %
